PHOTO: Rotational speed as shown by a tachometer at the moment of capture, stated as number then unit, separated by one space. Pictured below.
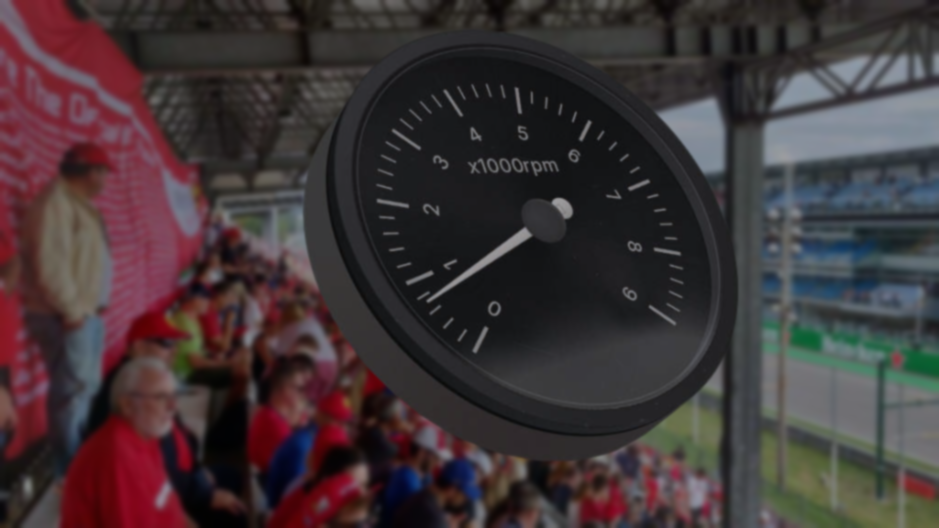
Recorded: 700 rpm
